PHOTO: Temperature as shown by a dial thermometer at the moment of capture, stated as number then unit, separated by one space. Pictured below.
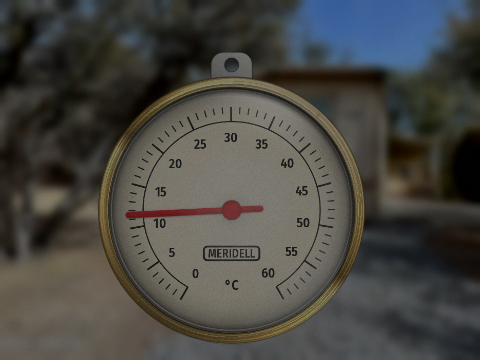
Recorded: 11.5 °C
